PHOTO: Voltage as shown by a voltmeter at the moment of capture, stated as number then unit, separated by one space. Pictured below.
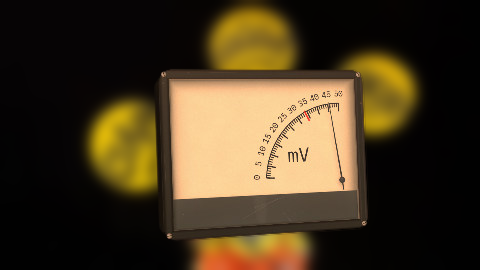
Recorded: 45 mV
